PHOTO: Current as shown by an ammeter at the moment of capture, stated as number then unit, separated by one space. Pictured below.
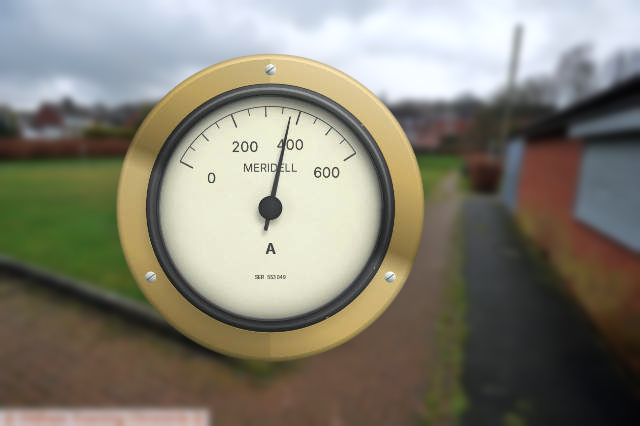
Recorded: 375 A
